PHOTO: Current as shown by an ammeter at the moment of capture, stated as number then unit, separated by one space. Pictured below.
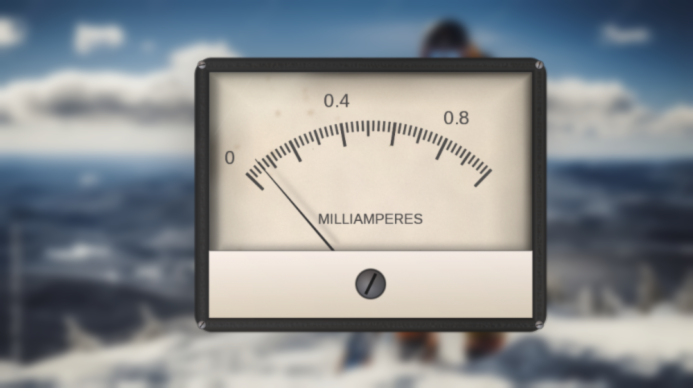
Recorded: 0.06 mA
